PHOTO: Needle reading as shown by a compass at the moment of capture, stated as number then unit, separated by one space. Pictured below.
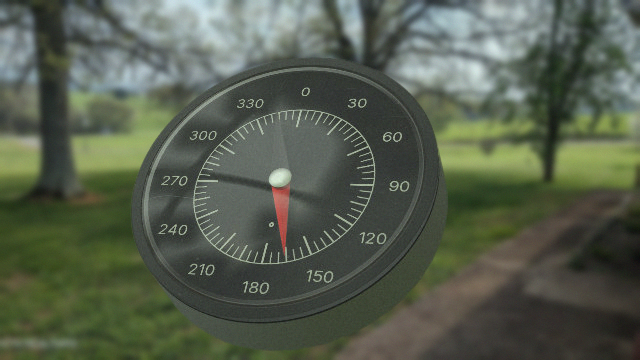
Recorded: 165 °
